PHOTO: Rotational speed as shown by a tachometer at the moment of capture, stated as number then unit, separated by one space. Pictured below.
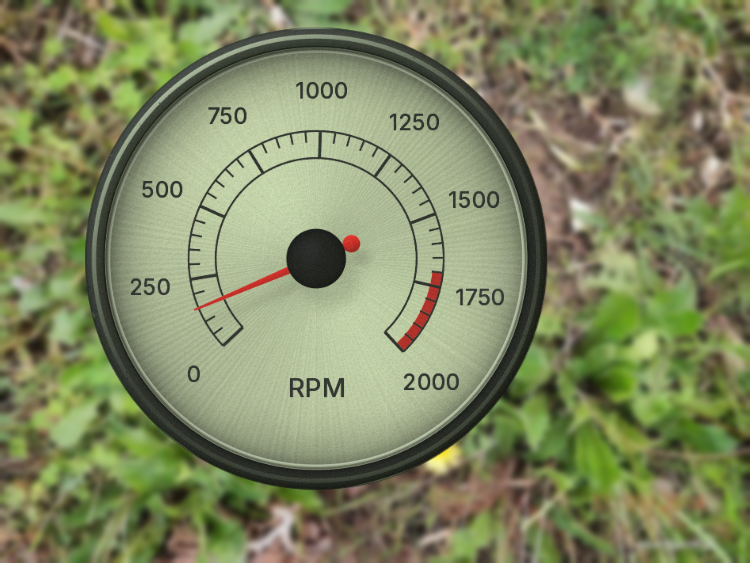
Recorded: 150 rpm
